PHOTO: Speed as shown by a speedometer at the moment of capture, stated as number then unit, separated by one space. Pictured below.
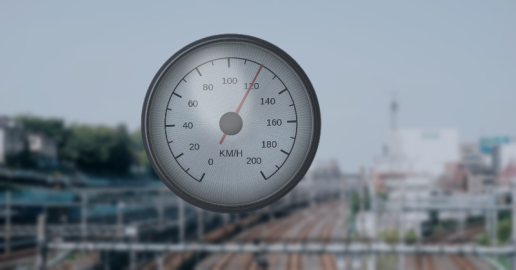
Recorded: 120 km/h
